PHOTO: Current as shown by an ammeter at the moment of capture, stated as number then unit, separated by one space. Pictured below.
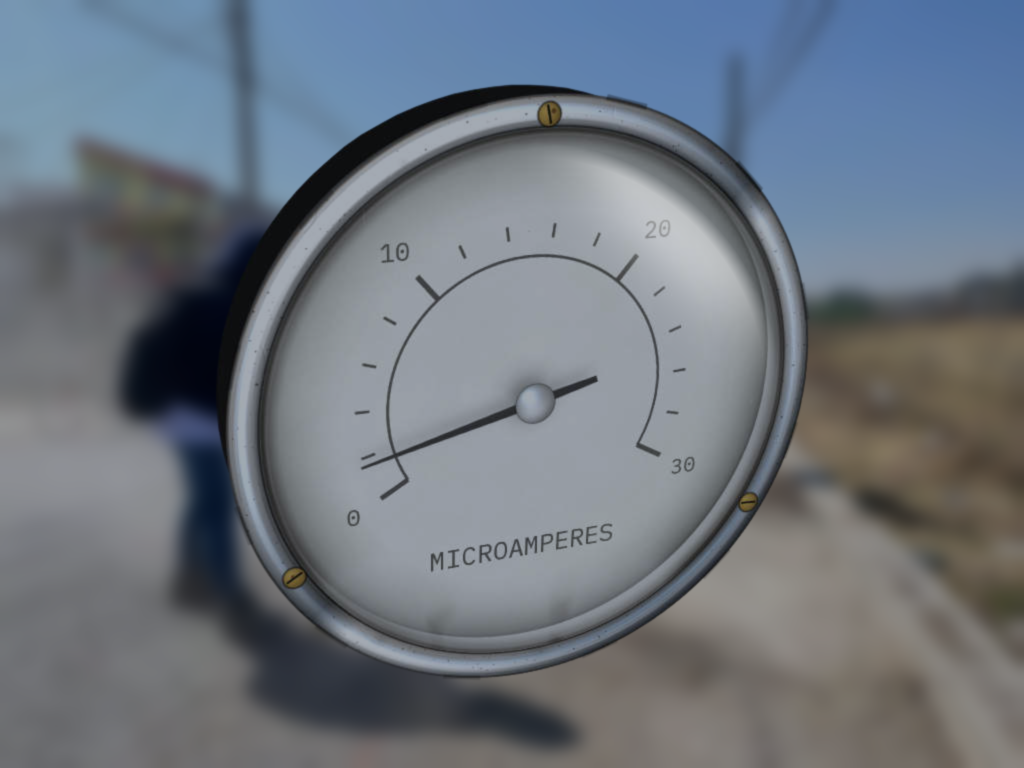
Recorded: 2 µA
